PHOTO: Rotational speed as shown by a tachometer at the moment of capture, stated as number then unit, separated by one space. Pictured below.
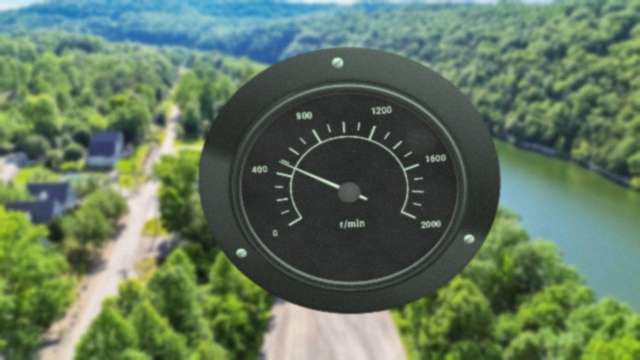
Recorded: 500 rpm
